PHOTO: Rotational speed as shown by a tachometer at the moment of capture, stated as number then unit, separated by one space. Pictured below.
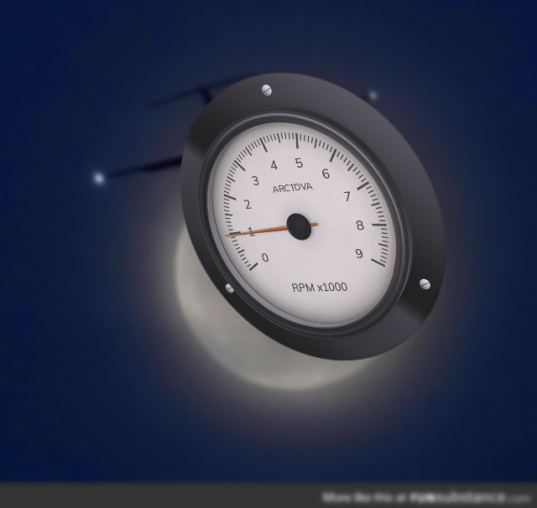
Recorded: 1000 rpm
